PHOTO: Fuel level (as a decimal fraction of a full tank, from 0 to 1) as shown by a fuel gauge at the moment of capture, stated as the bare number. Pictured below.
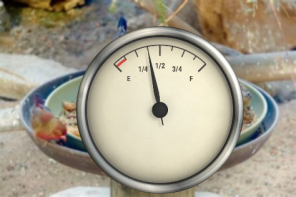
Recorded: 0.375
